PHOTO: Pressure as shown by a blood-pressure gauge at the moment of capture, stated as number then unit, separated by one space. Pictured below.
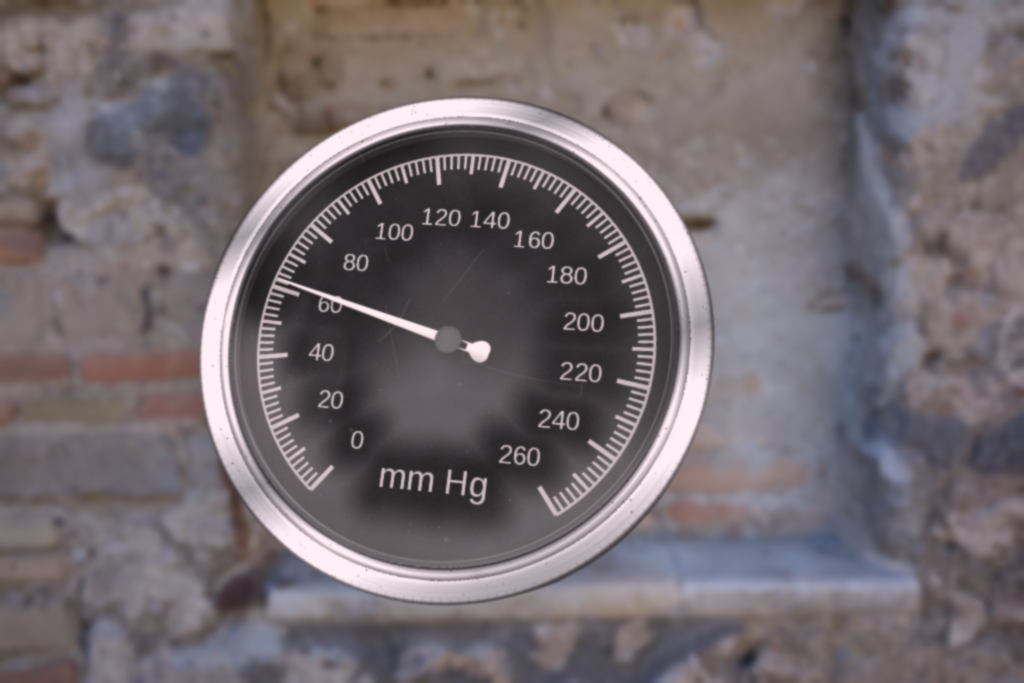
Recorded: 62 mmHg
